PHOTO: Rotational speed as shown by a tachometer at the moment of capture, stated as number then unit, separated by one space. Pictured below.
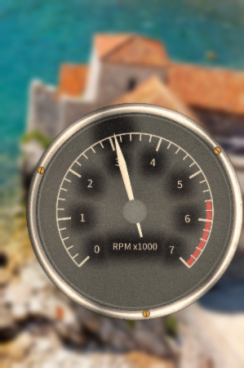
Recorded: 3100 rpm
